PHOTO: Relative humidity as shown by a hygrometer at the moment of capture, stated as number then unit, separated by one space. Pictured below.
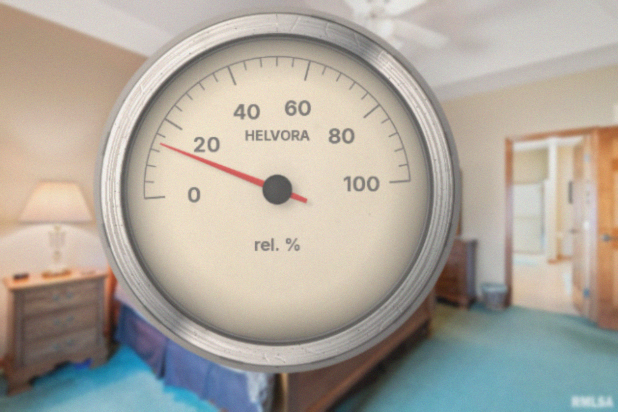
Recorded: 14 %
